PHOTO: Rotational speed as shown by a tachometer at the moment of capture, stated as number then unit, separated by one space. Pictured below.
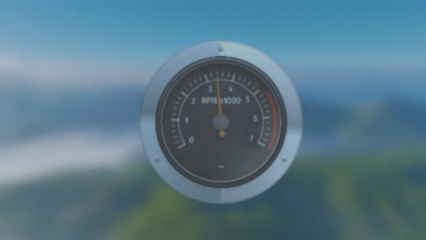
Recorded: 3400 rpm
